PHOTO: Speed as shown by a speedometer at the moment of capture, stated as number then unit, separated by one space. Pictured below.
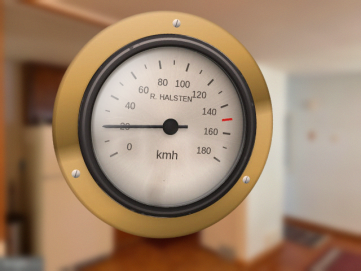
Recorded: 20 km/h
